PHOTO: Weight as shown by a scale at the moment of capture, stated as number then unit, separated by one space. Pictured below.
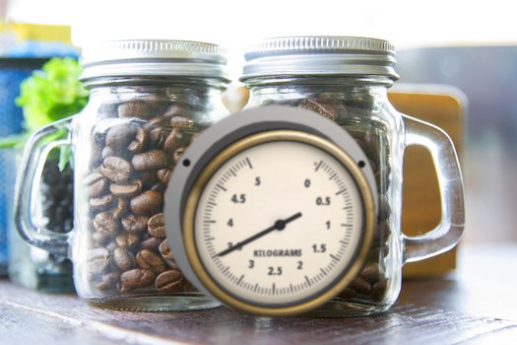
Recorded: 3.5 kg
